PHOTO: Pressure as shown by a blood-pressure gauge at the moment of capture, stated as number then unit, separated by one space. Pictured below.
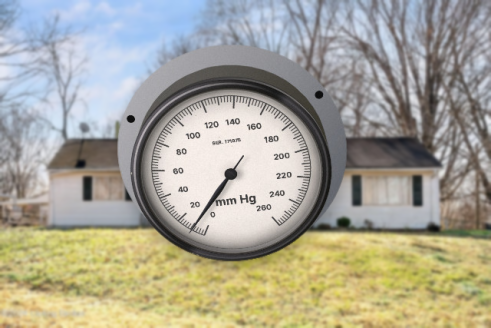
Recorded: 10 mmHg
